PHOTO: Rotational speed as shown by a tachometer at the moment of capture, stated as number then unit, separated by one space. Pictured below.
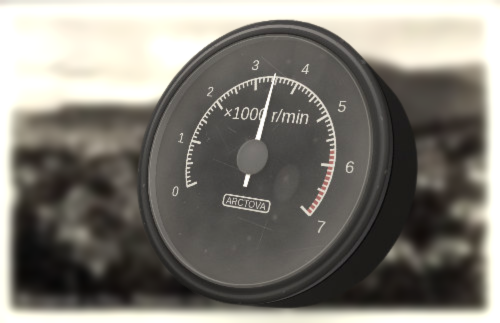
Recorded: 3500 rpm
